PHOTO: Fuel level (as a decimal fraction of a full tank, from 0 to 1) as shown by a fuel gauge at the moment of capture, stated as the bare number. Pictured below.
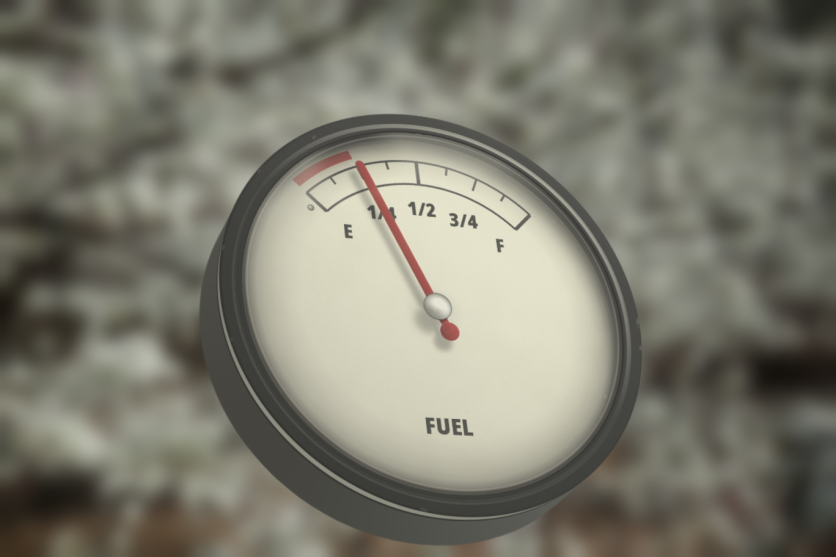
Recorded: 0.25
